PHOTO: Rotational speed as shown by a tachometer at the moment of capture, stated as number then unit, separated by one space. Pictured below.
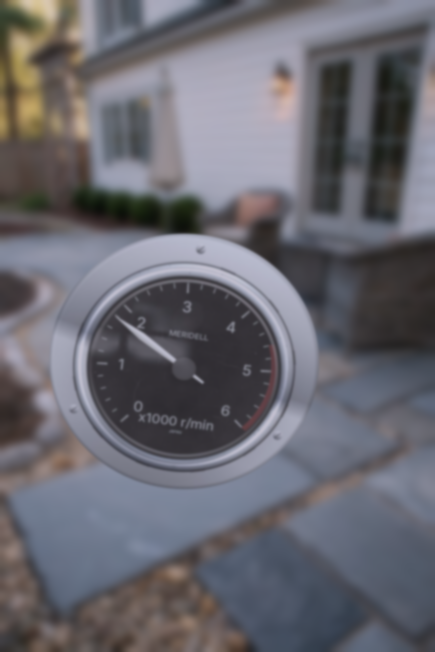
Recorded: 1800 rpm
